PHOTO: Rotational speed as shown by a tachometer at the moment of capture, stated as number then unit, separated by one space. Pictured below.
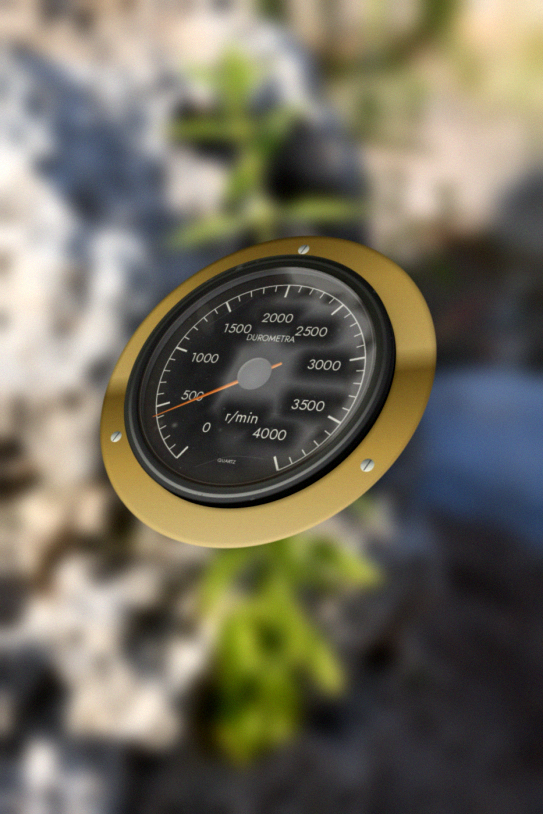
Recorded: 400 rpm
